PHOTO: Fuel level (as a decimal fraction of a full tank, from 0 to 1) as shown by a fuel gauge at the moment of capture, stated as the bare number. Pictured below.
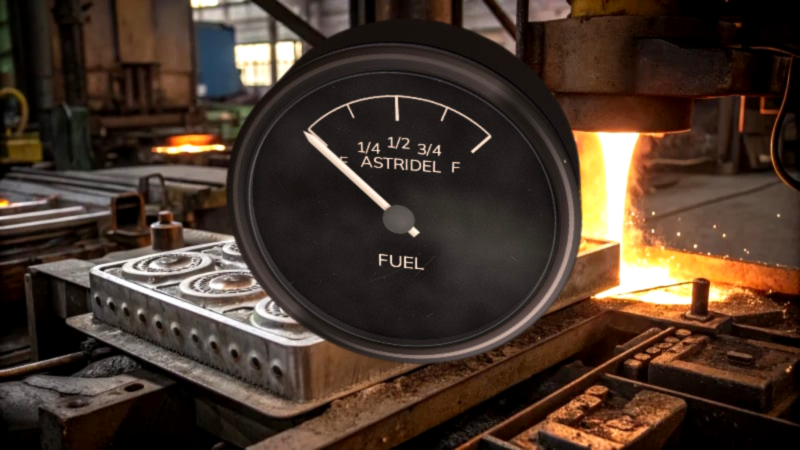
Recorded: 0
